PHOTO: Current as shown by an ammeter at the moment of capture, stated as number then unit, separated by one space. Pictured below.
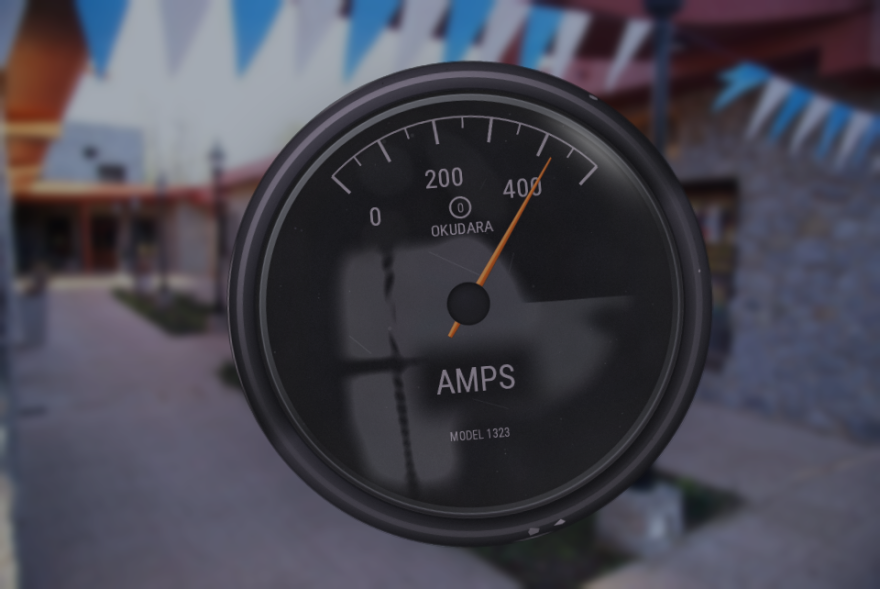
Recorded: 425 A
